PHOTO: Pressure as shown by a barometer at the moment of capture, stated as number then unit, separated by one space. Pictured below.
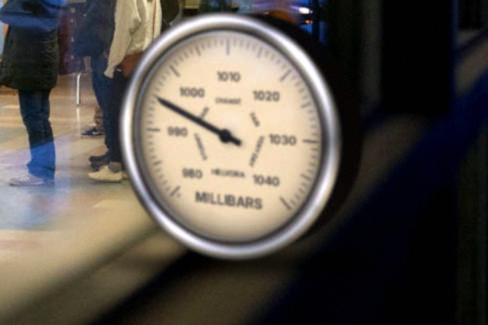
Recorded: 995 mbar
